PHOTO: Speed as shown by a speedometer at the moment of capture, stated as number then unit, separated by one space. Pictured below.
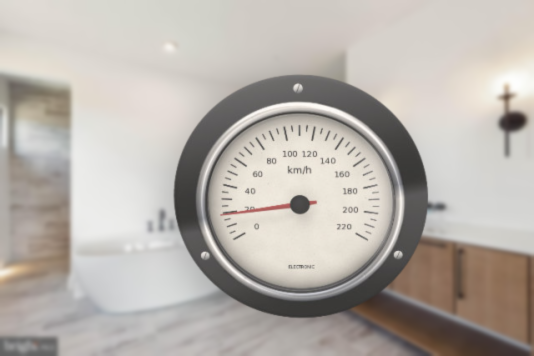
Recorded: 20 km/h
